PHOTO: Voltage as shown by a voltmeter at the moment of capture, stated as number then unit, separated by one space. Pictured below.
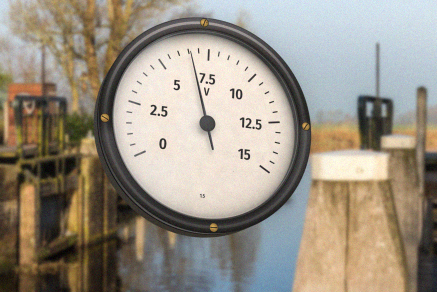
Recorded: 6.5 V
